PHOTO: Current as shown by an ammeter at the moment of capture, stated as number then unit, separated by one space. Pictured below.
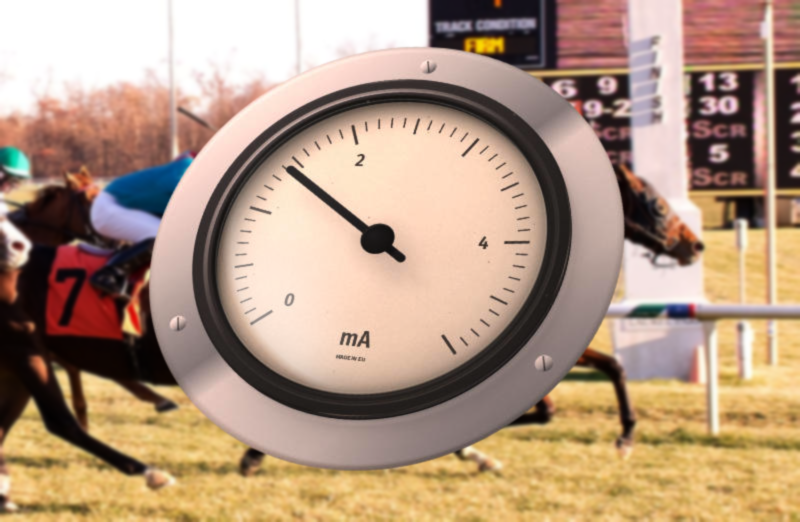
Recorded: 1.4 mA
